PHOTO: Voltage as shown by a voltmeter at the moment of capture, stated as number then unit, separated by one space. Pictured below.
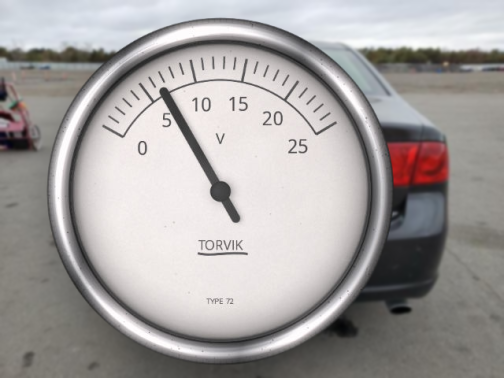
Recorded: 6.5 V
